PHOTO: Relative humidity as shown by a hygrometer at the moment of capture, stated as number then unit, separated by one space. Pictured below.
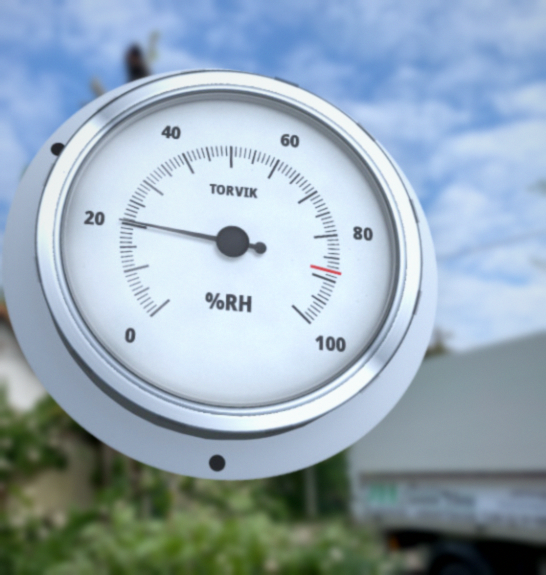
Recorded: 20 %
